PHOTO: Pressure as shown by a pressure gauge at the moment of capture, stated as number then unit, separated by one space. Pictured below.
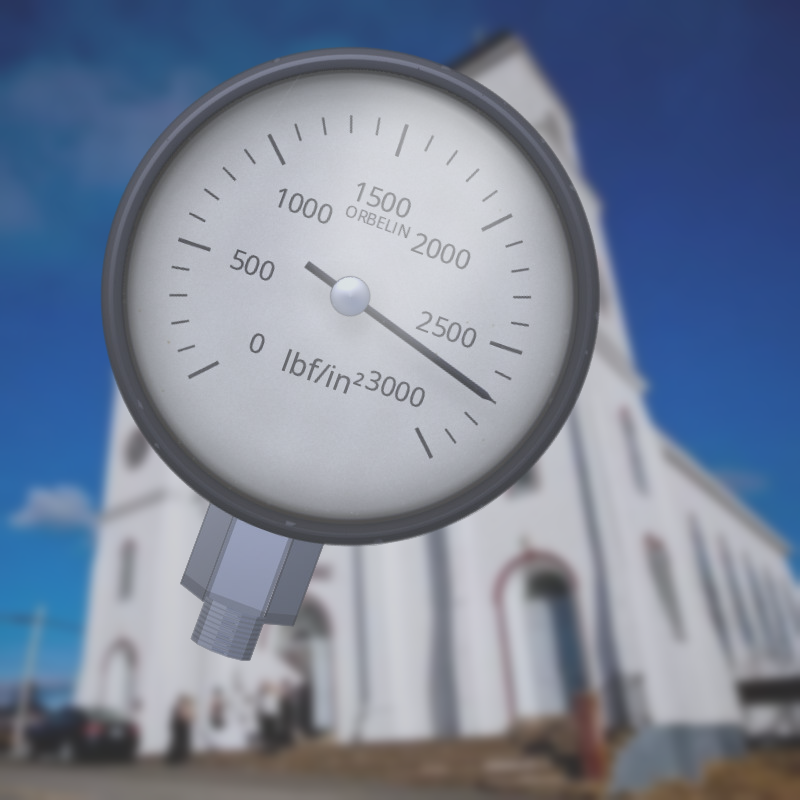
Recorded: 2700 psi
